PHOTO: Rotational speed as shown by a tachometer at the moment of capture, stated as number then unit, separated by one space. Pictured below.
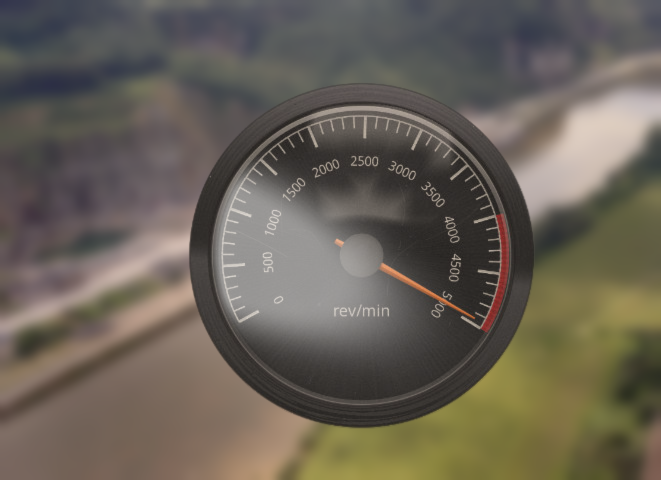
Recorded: 4950 rpm
